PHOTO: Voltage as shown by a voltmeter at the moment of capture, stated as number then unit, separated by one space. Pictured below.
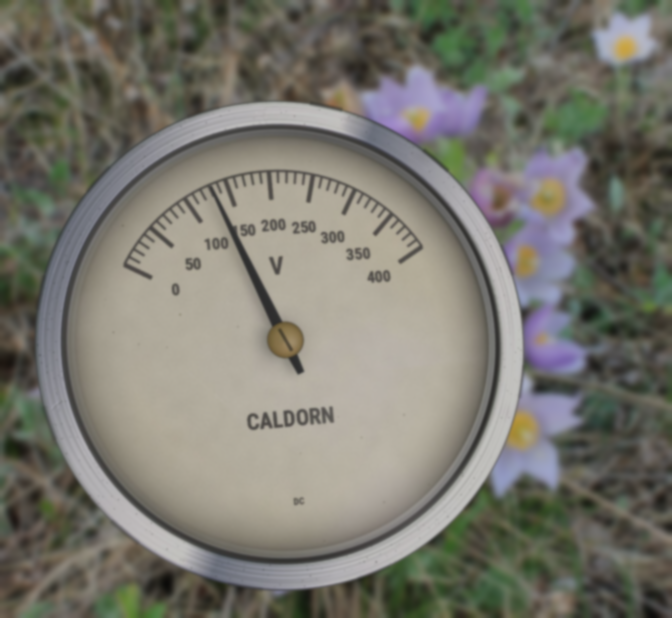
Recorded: 130 V
